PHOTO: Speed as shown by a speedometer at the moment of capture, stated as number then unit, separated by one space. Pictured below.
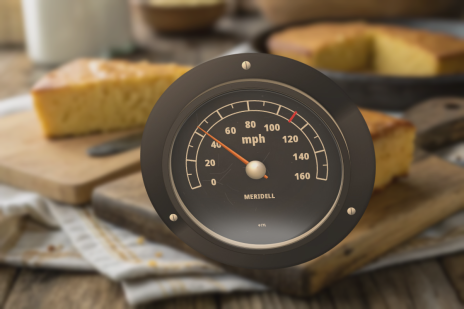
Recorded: 45 mph
